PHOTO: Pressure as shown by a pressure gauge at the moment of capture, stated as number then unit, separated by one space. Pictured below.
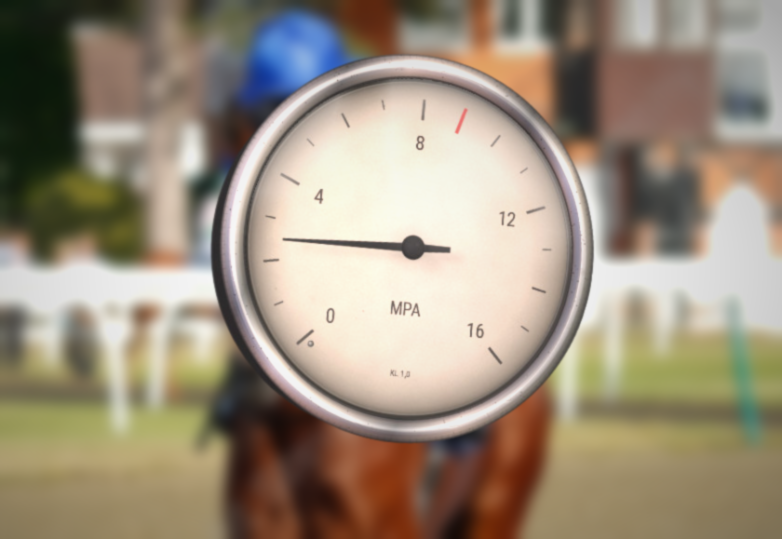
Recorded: 2.5 MPa
